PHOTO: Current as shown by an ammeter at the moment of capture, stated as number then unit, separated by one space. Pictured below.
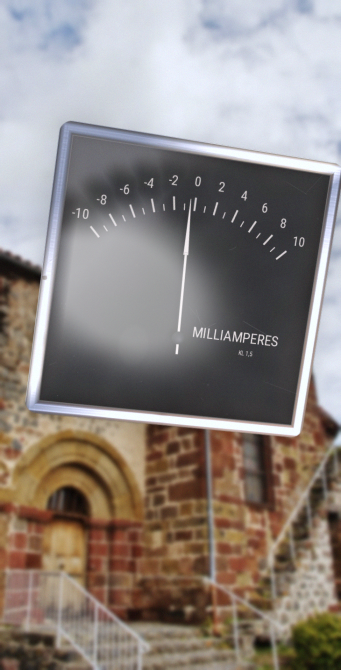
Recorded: -0.5 mA
